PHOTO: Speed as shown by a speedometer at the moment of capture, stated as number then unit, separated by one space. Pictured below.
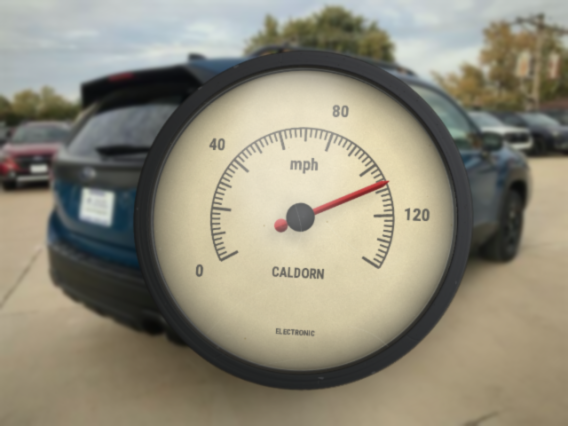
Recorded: 108 mph
